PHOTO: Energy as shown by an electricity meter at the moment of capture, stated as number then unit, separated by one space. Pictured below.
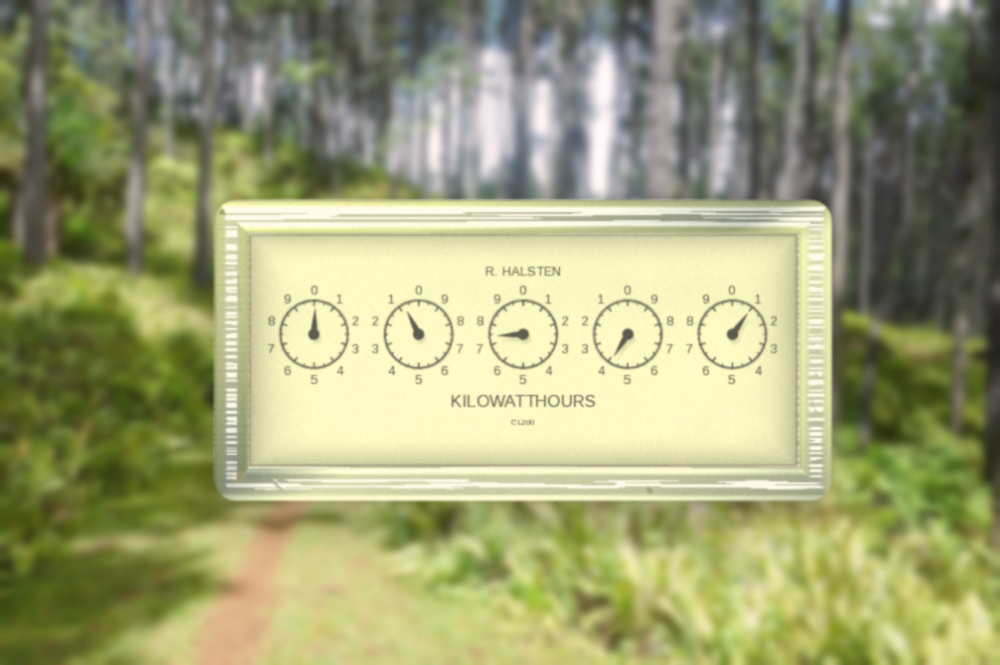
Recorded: 741 kWh
